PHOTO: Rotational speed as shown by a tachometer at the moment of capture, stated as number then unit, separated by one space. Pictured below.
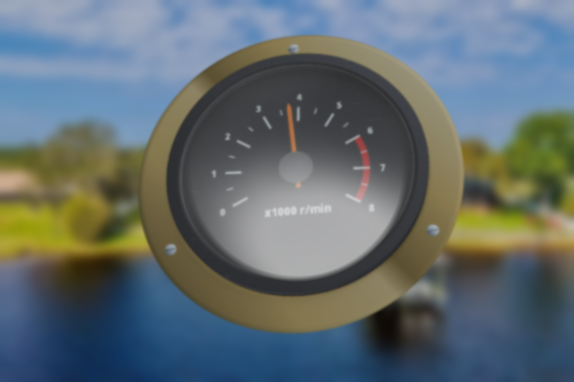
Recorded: 3750 rpm
